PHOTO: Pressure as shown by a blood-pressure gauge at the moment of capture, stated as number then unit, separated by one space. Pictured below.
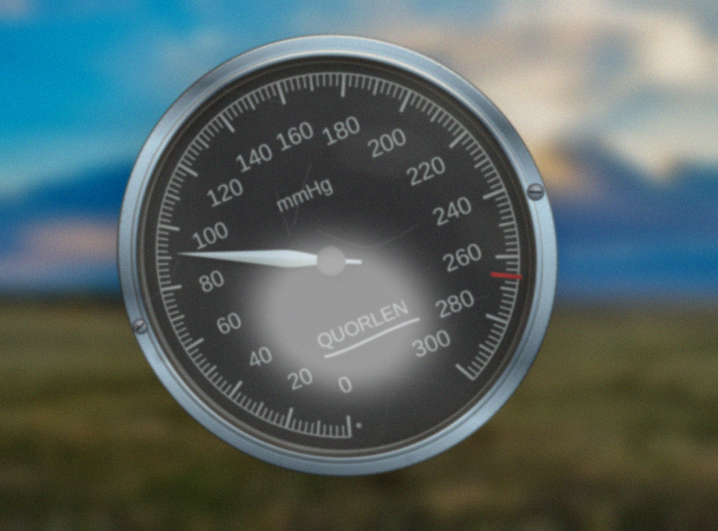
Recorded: 92 mmHg
